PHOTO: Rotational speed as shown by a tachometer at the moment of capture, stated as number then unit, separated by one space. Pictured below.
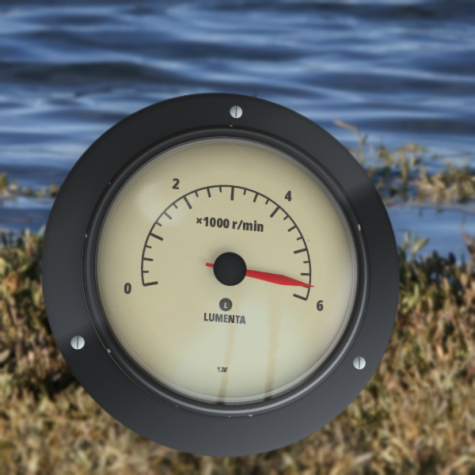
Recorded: 5750 rpm
